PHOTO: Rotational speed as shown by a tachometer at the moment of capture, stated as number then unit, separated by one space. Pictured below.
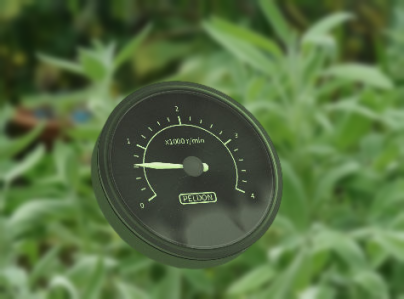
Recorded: 600 rpm
